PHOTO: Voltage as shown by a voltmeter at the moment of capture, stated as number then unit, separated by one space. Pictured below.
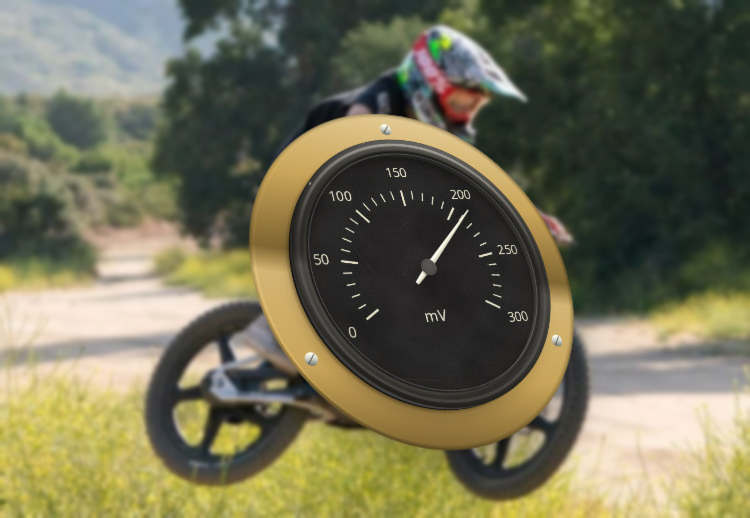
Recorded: 210 mV
